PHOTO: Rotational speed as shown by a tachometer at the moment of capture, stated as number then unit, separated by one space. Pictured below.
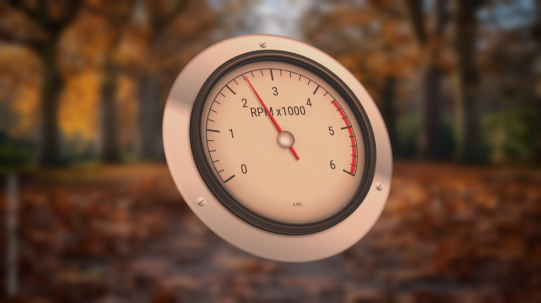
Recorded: 2400 rpm
